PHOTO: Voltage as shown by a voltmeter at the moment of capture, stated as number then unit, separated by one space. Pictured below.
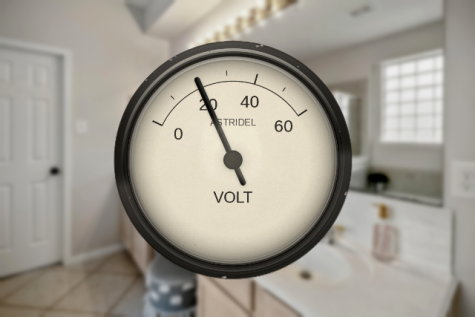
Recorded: 20 V
